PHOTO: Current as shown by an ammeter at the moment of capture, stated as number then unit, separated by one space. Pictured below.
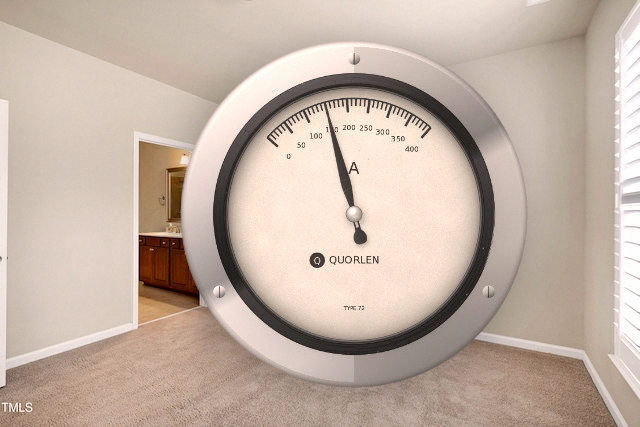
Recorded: 150 A
